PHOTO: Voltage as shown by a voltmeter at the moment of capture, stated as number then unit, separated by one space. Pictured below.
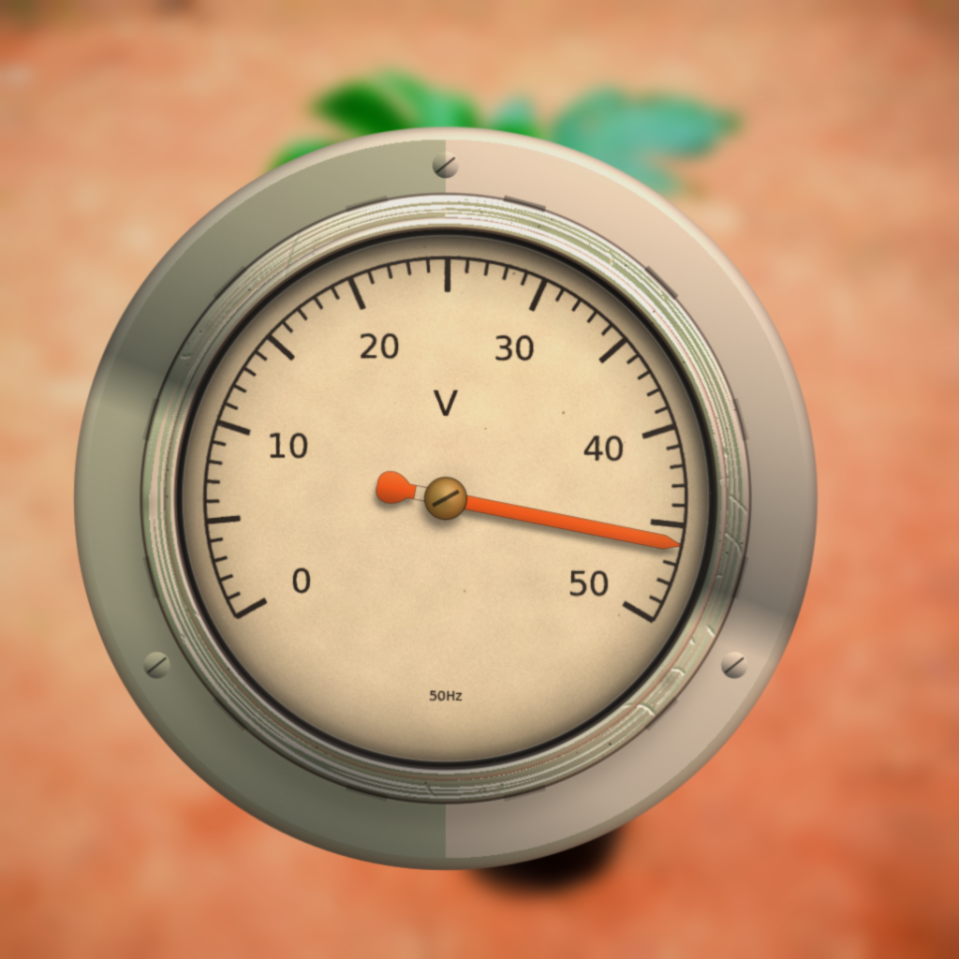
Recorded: 46 V
